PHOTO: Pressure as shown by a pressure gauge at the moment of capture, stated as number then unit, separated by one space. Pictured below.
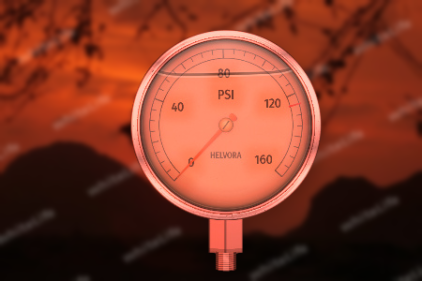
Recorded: 0 psi
